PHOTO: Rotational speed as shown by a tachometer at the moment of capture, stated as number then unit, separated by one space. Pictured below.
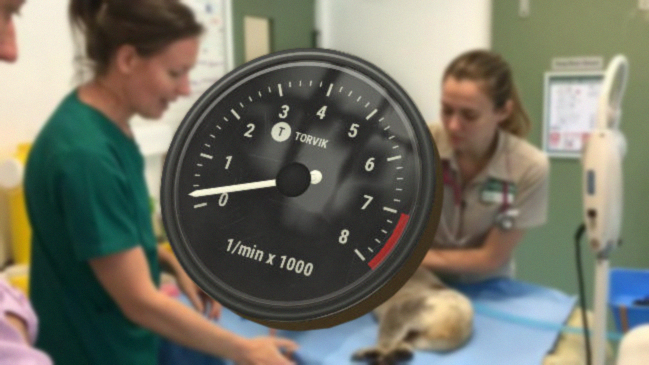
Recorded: 200 rpm
